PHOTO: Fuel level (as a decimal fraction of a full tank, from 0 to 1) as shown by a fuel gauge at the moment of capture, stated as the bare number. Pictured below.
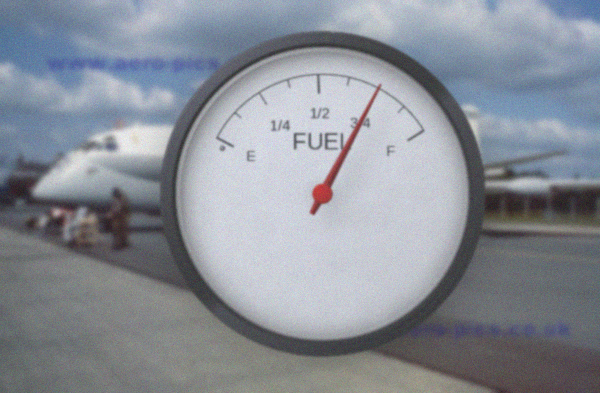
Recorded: 0.75
